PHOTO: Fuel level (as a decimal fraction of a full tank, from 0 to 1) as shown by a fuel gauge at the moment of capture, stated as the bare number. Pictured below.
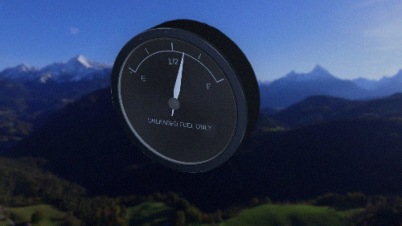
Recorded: 0.625
